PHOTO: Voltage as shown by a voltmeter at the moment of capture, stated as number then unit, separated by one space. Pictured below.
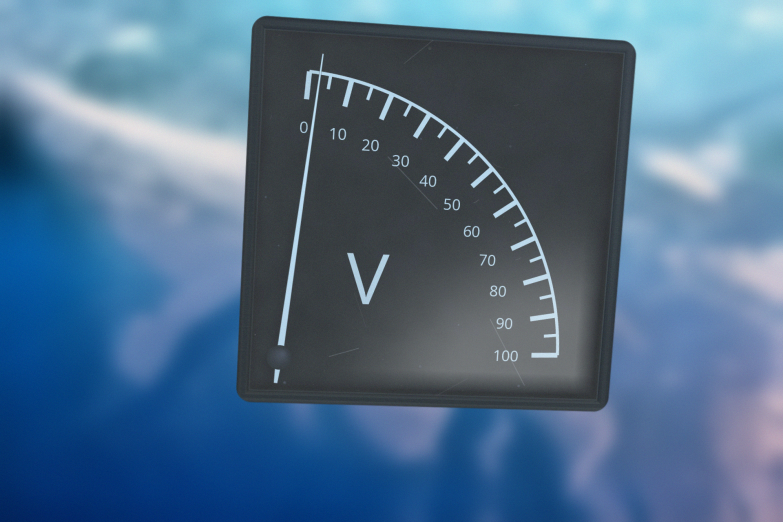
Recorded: 2.5 V
